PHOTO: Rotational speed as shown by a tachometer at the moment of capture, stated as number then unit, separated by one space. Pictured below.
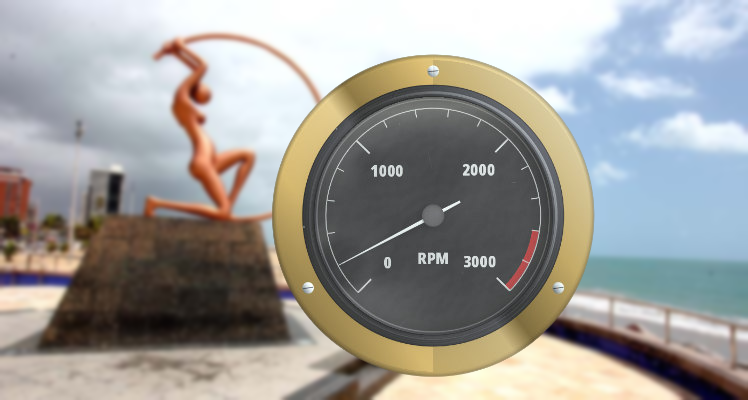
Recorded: 200 rpm
